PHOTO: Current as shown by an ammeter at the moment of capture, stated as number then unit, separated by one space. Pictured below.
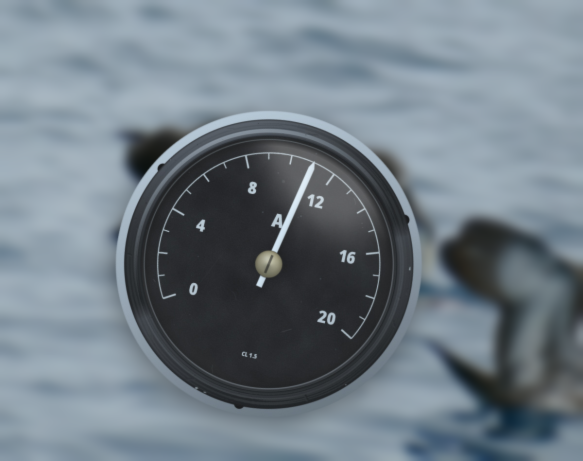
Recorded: 11 A
